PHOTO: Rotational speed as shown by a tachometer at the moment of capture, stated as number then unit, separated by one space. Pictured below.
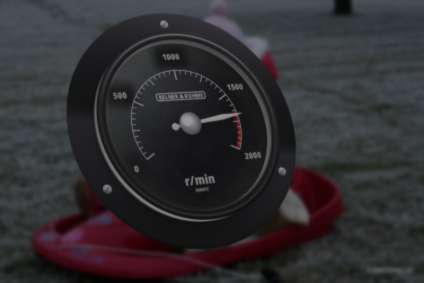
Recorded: 1700 rpm
